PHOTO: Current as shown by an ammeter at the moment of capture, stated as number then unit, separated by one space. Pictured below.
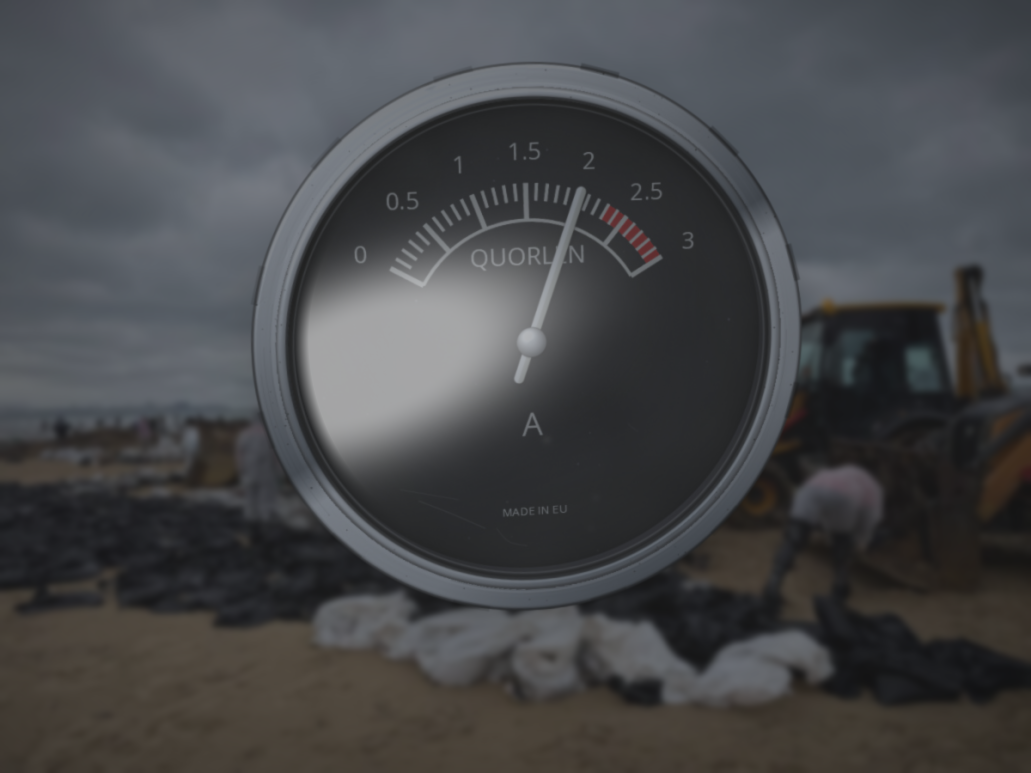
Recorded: 2 A
